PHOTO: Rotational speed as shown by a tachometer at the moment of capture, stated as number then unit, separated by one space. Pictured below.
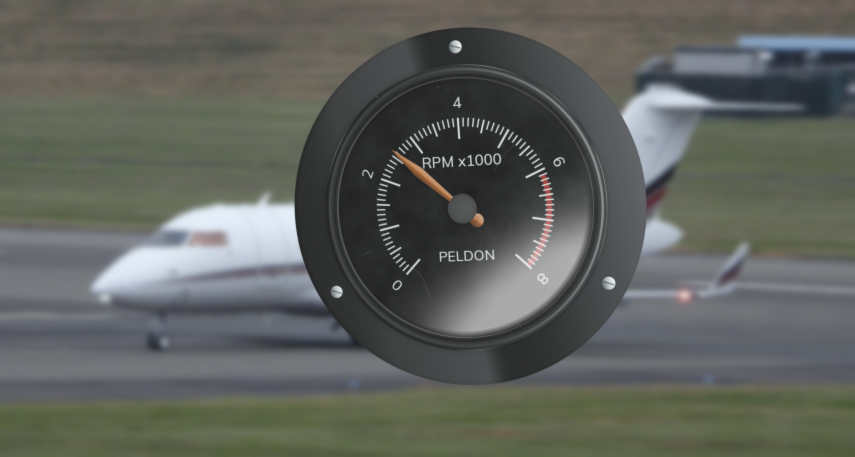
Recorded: 2600 rpm
